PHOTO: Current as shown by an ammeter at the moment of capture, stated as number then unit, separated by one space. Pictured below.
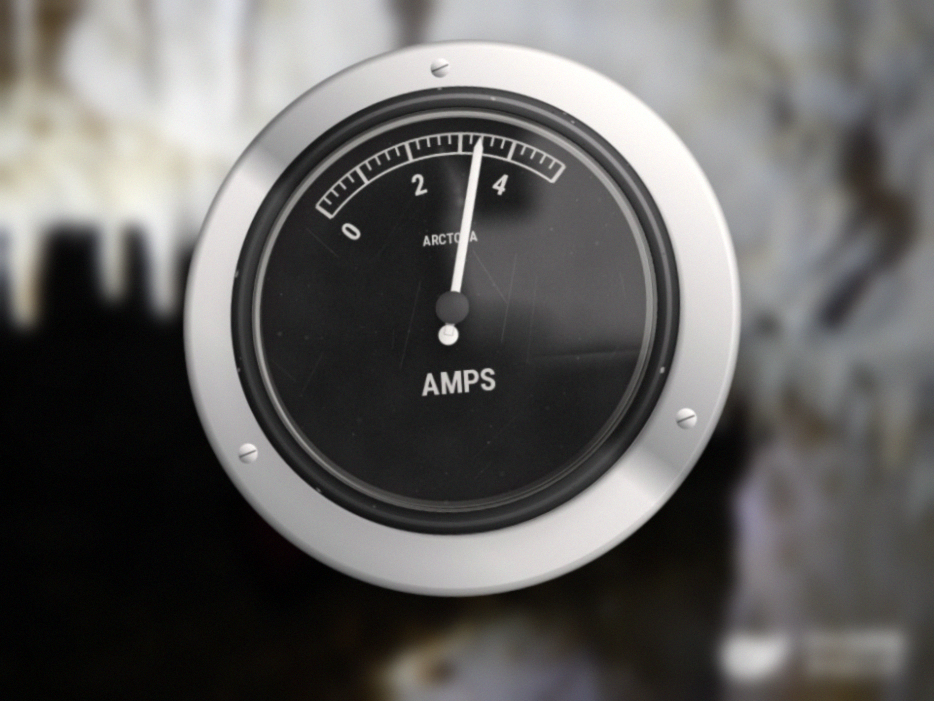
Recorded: 3.4 A
